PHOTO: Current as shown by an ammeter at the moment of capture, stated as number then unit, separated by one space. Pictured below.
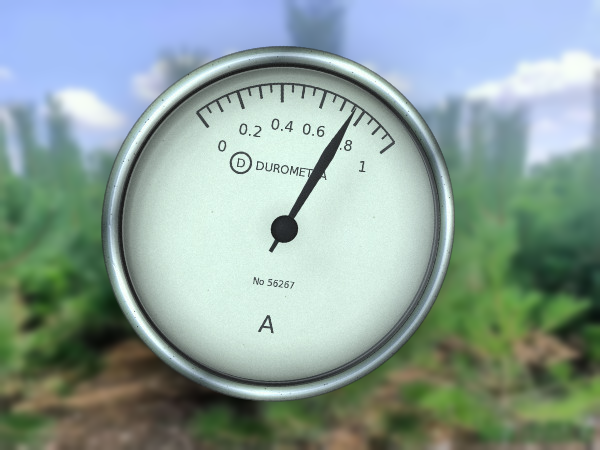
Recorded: 0.75 A
